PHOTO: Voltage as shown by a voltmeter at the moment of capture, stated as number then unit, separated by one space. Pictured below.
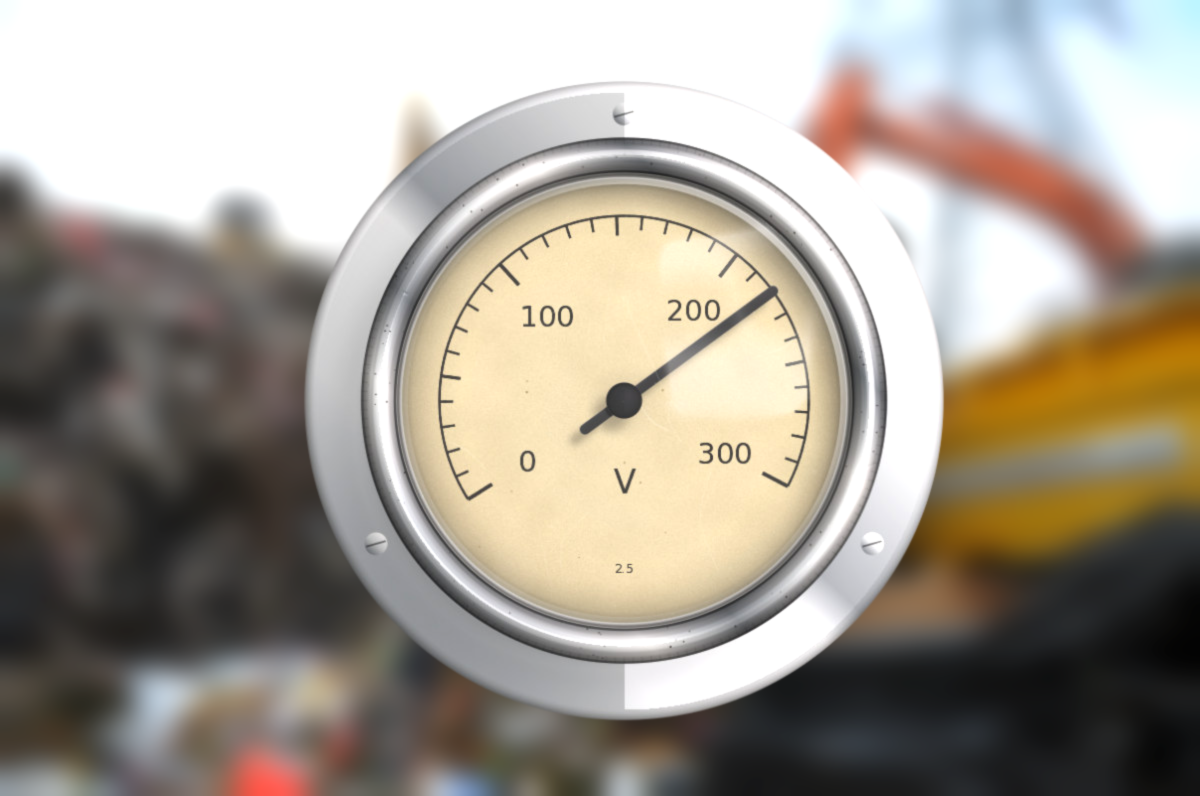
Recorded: 220 V
